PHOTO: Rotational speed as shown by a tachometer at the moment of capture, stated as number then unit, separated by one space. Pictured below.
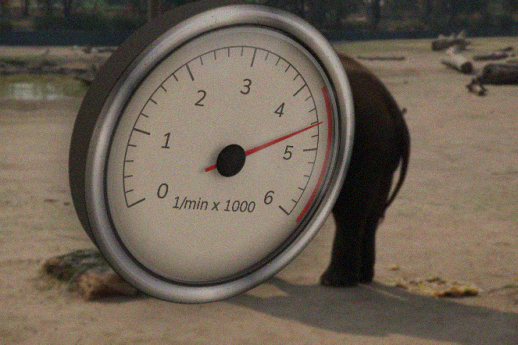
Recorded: 4600 rpm
